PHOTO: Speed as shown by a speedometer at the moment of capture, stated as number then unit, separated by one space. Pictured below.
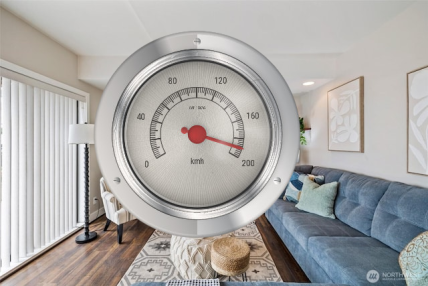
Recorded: 190 km/h
